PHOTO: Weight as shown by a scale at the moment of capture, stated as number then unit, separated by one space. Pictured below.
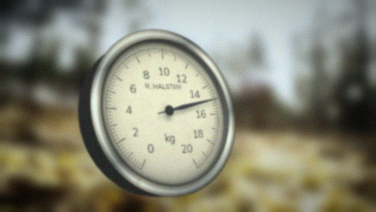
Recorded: 15 kg
